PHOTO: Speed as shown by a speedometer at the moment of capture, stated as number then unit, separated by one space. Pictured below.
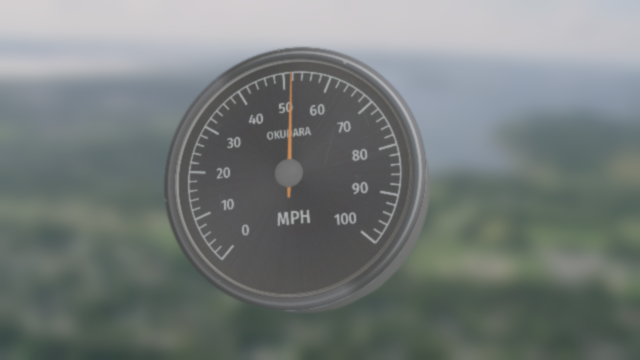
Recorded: 52 mph
